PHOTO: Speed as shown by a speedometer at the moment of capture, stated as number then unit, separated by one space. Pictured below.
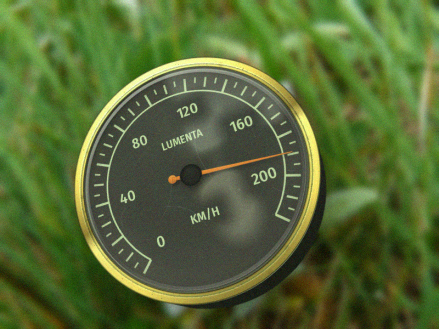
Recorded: 190 km/h
